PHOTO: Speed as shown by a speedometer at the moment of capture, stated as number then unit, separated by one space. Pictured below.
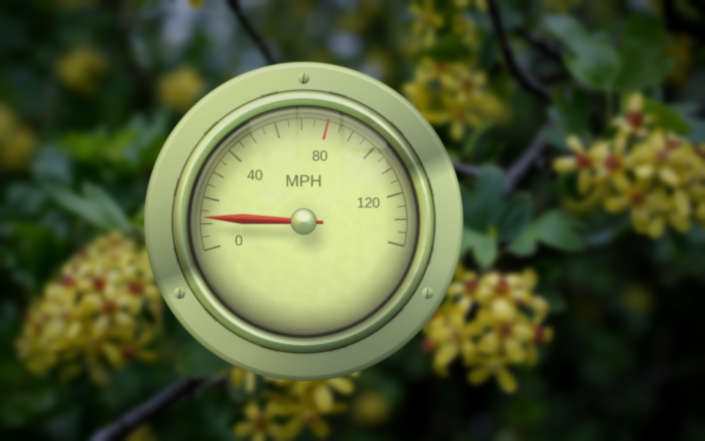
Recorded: 12.5 mph
